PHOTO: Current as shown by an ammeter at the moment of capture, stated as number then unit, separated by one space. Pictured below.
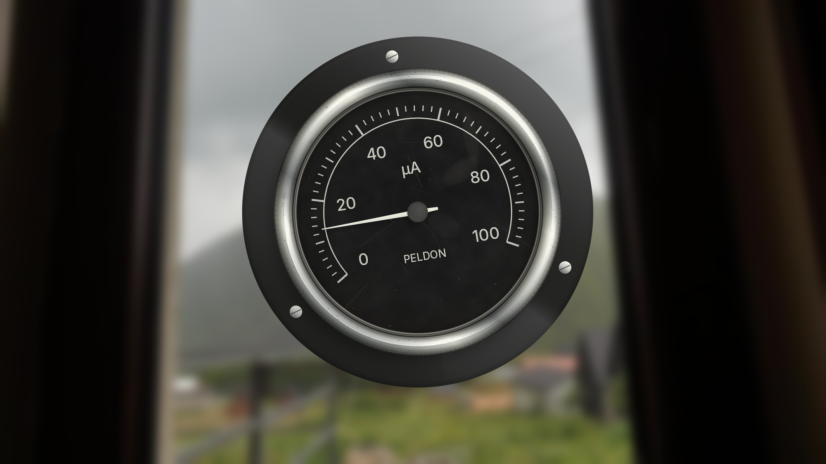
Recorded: 13 µA
